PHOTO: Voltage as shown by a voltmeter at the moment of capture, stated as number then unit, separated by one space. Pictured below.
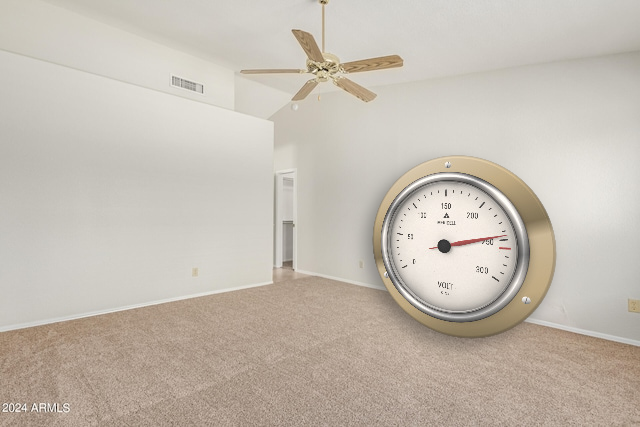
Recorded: 245 V
